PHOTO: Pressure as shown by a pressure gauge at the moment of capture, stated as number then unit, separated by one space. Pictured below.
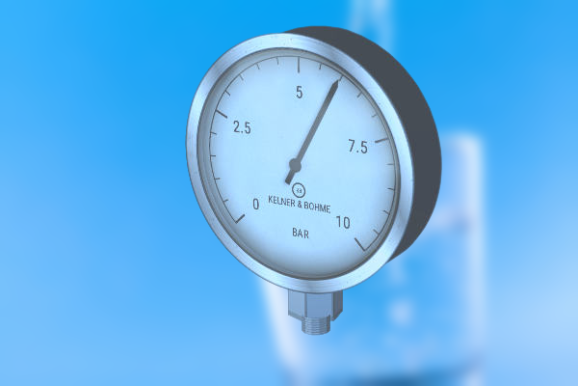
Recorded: 6 bar
